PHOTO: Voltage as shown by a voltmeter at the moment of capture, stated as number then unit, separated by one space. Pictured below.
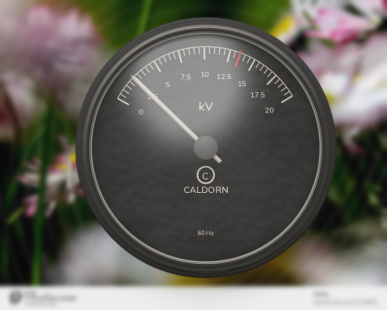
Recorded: 2.5 kV
